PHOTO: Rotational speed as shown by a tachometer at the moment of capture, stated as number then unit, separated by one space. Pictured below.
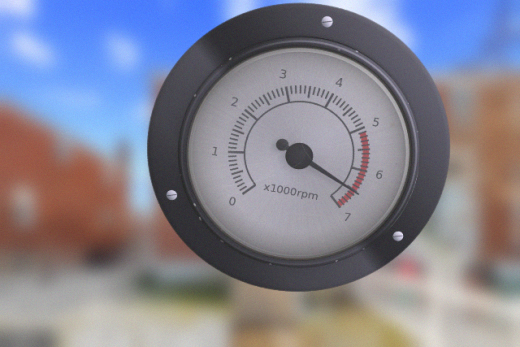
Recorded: 6500 rpm
